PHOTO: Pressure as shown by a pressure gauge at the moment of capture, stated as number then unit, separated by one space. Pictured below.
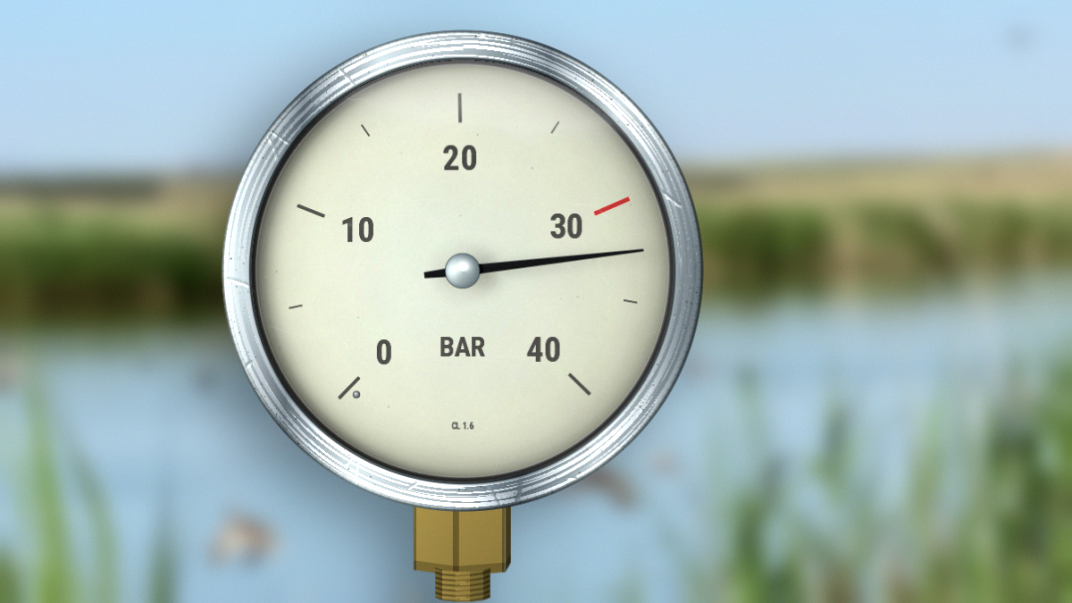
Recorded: 32.5 bar
